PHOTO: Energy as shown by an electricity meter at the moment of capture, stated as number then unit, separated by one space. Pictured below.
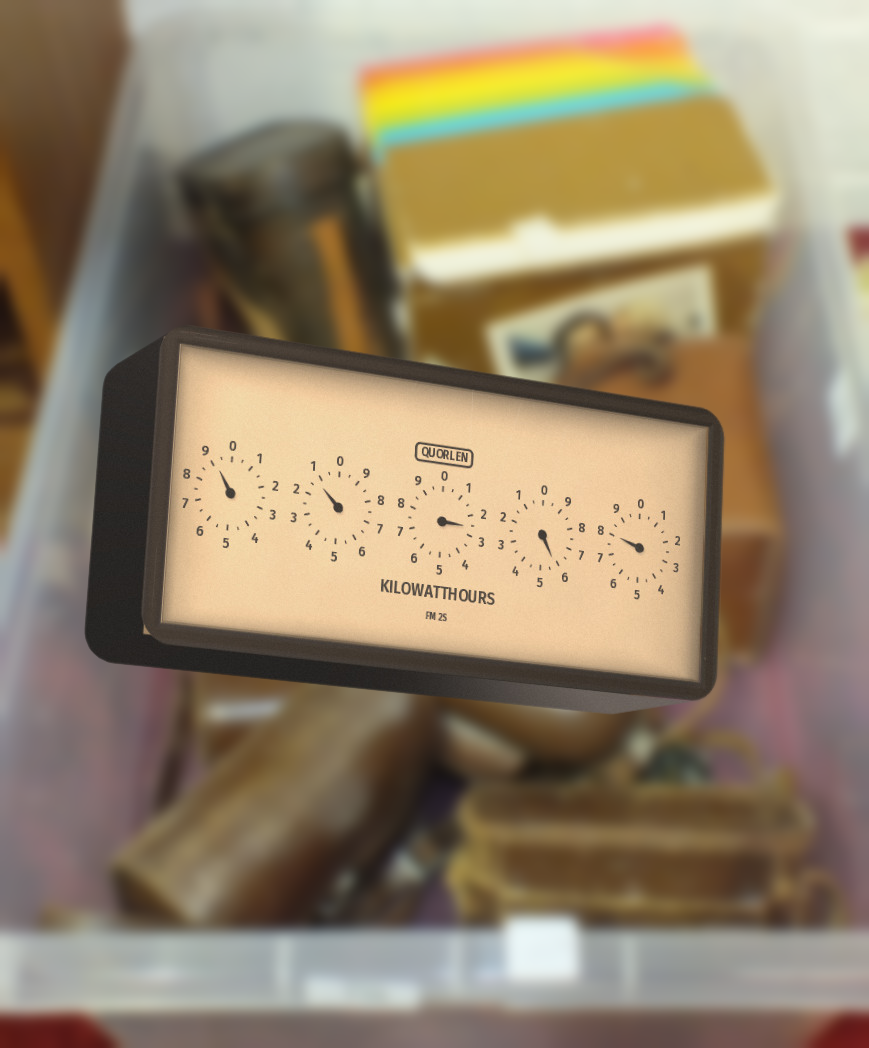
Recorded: 91258 kWh
